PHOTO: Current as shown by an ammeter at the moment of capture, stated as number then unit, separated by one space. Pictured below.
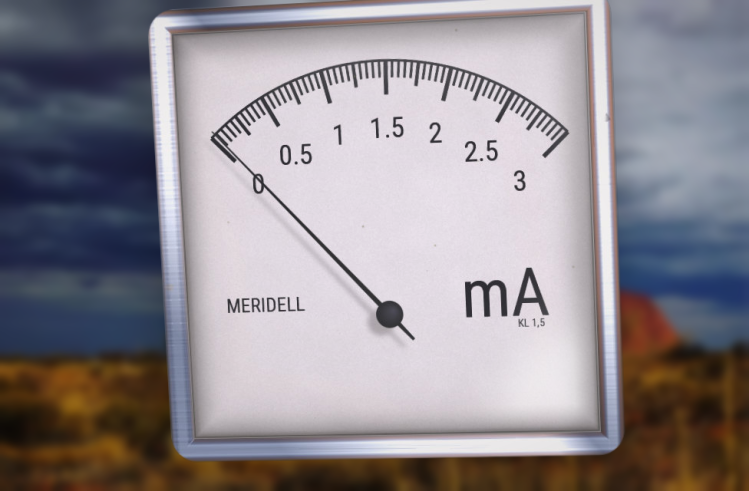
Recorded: 0.05 mA
